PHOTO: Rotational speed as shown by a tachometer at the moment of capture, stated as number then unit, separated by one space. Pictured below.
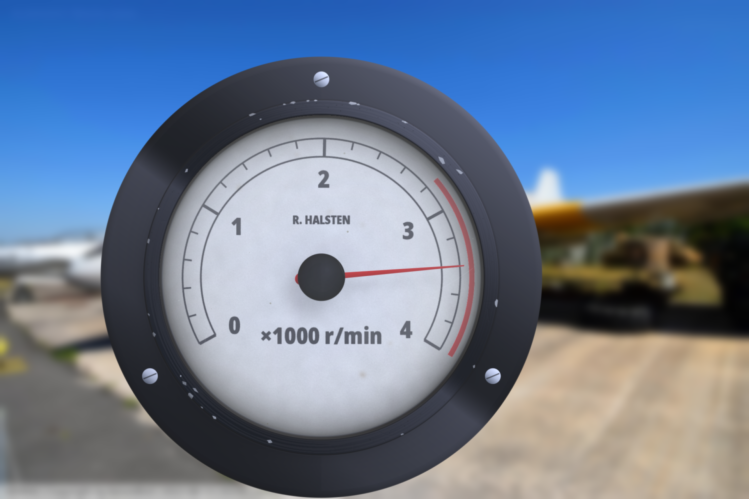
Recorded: 3400 rpm
